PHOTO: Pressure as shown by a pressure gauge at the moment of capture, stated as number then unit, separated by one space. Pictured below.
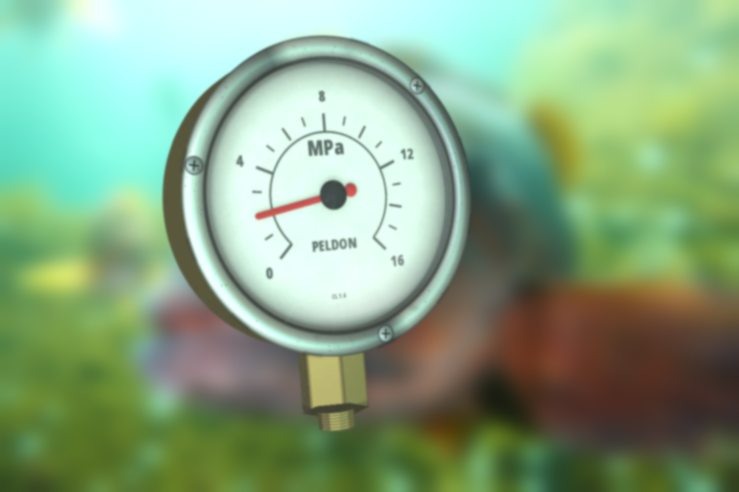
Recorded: 2 MPa
